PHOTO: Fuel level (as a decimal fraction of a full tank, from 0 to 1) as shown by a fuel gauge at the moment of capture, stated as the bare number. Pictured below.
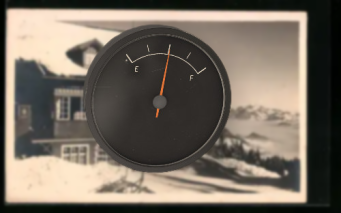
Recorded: 0.5
